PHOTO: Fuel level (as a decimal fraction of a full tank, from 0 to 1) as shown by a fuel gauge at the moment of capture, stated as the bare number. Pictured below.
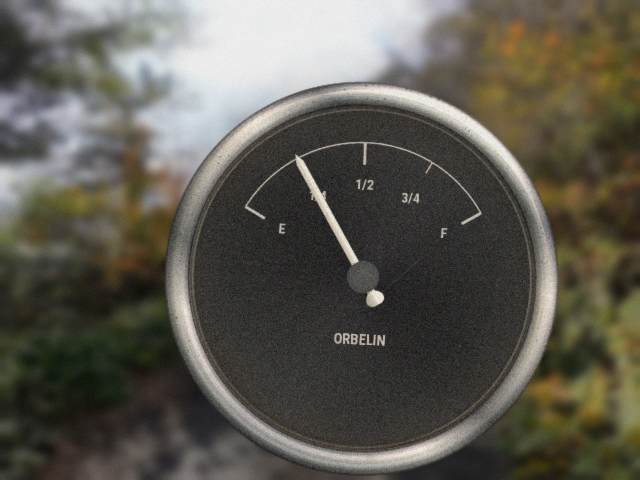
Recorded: 0.25
